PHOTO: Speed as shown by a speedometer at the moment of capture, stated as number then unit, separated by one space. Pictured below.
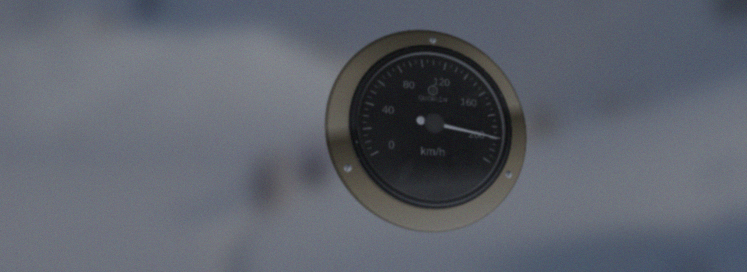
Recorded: 200 km/h
